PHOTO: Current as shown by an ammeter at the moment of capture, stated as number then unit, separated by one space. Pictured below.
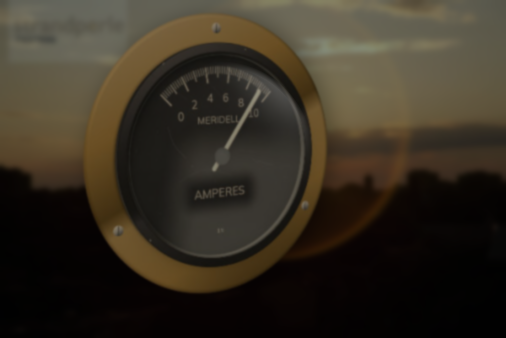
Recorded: 9 A
